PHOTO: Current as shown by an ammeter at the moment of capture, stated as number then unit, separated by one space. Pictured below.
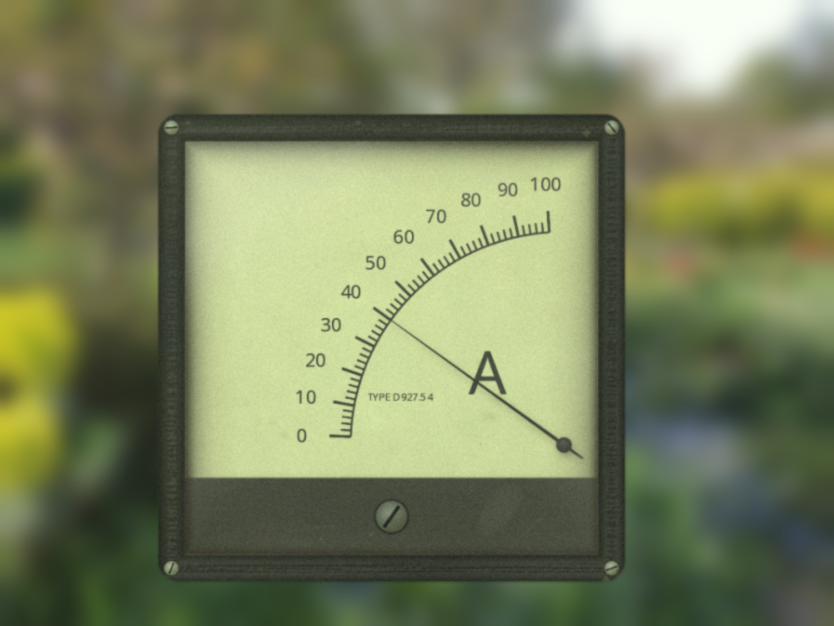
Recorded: 40 A
